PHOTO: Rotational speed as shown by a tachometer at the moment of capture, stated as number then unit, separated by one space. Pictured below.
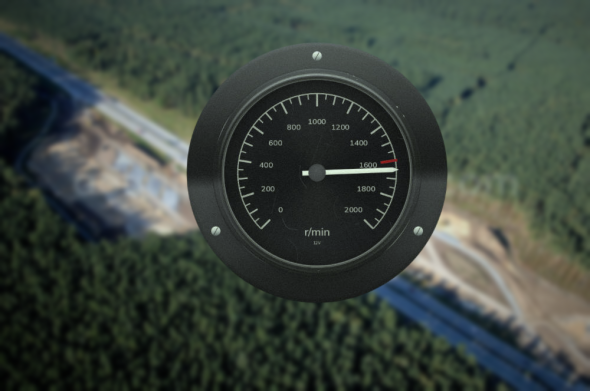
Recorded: 1650 rpm
